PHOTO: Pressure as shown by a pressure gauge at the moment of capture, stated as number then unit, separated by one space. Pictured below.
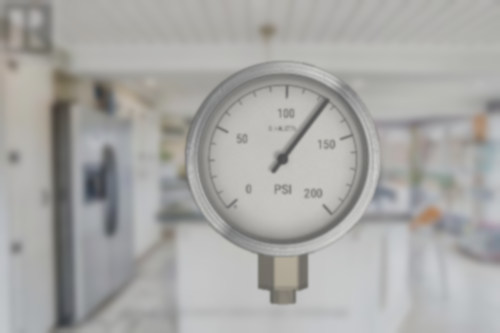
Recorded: 125 psi
